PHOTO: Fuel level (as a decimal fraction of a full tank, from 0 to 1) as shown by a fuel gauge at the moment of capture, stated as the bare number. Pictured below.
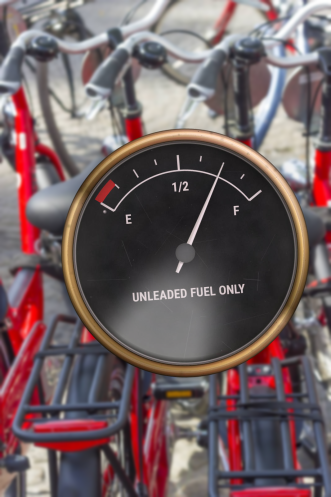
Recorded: 0.75
